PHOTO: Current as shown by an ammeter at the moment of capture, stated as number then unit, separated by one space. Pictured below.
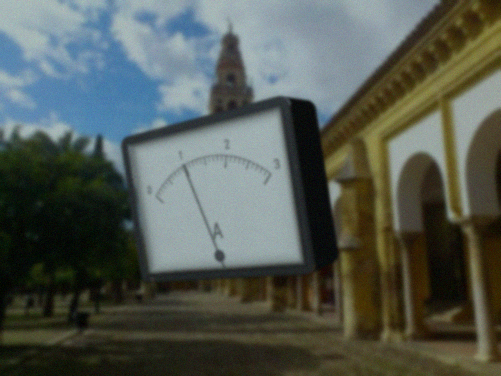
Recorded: 1 A
